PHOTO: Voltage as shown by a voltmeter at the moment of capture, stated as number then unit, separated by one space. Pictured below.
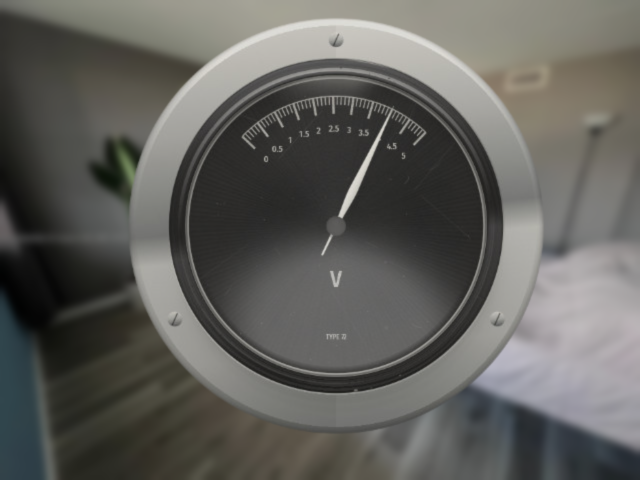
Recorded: 4 V
